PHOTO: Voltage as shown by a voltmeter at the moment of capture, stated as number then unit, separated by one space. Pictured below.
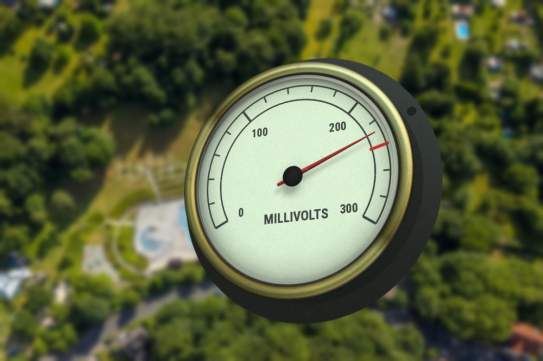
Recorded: 230 mV
